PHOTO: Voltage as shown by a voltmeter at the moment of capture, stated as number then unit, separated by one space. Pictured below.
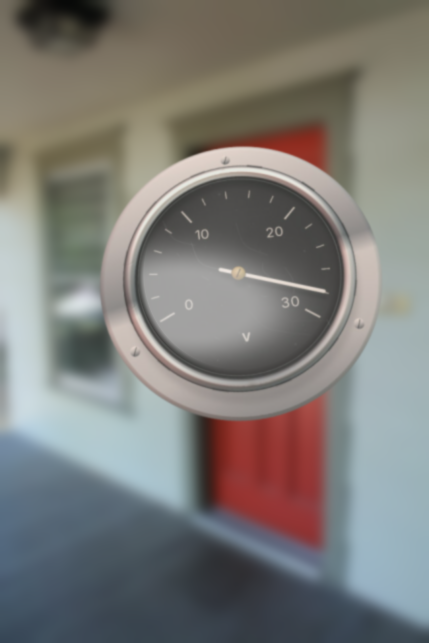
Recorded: 28 V
